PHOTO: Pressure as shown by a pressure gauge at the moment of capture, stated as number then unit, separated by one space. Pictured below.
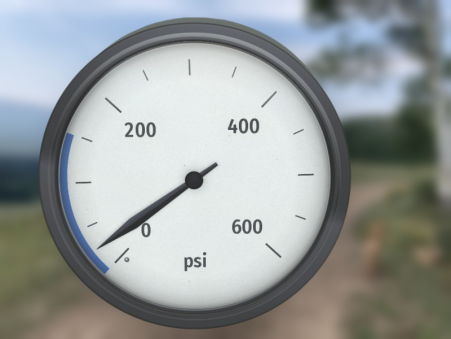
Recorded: 25 psi
